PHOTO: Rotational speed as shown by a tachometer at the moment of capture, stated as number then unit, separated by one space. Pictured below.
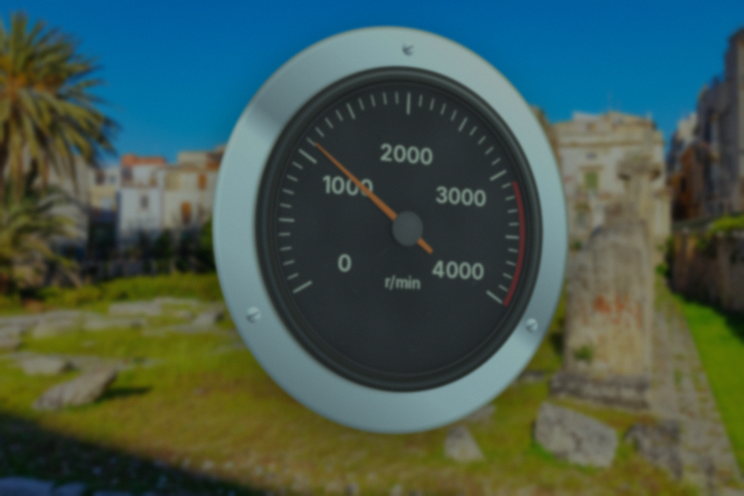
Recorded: 1100 rpm
